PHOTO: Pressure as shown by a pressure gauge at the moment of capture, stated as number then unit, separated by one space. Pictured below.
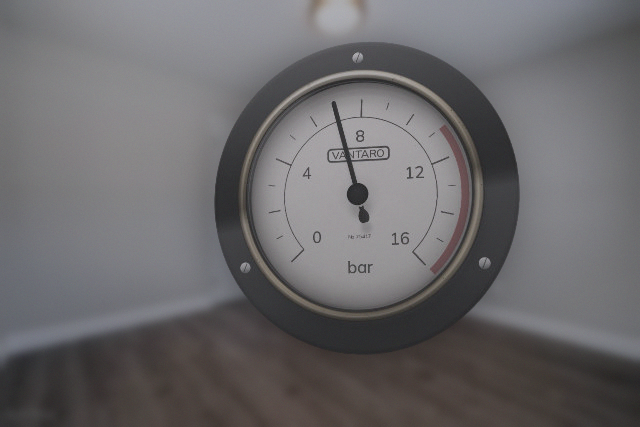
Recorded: 7 bar
